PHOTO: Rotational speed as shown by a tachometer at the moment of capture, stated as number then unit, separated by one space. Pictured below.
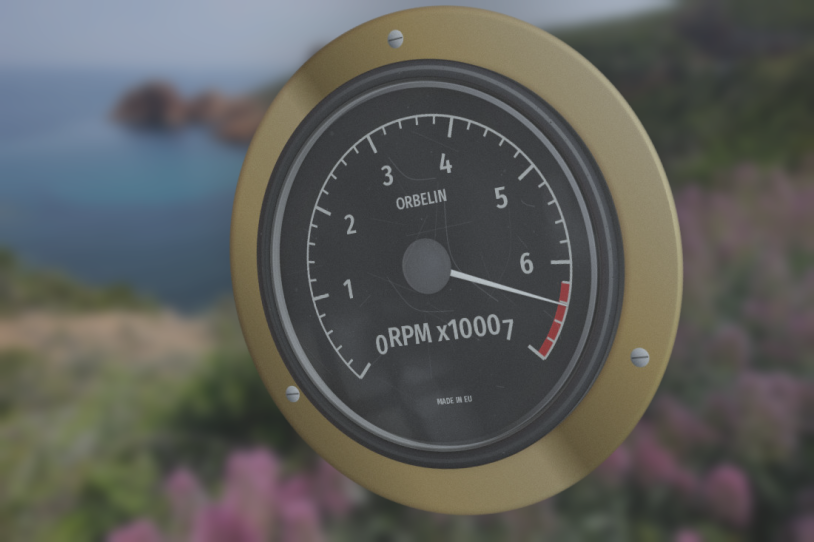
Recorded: 6400 rpm
